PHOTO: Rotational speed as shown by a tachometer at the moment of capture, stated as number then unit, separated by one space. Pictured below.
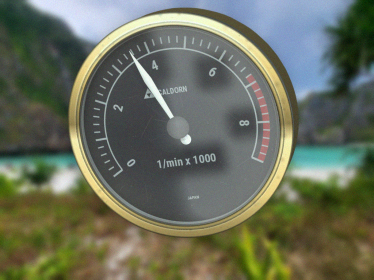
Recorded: 3600 rpm
